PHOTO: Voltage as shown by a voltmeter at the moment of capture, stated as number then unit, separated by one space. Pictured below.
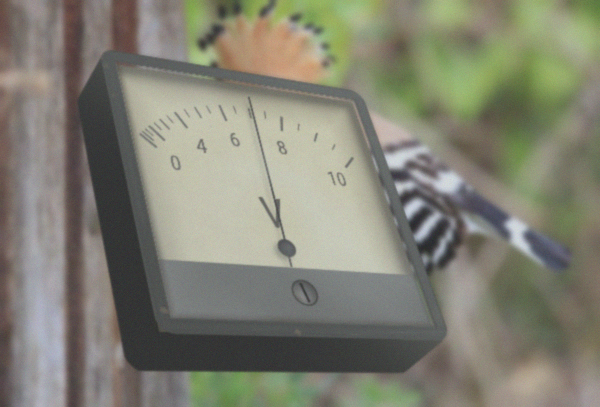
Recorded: 7 V
